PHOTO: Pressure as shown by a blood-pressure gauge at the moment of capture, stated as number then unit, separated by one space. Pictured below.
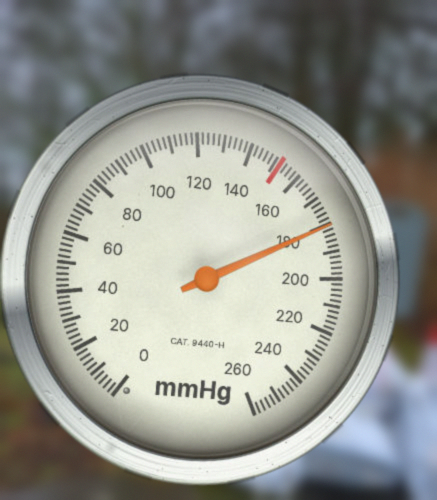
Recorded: 180 mmHg
